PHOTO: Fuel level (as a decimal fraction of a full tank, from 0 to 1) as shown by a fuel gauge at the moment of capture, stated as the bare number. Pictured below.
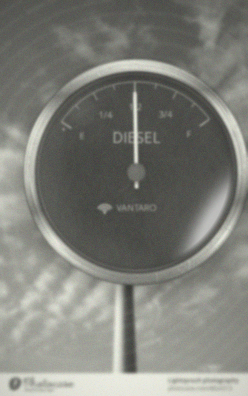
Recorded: 0.5
